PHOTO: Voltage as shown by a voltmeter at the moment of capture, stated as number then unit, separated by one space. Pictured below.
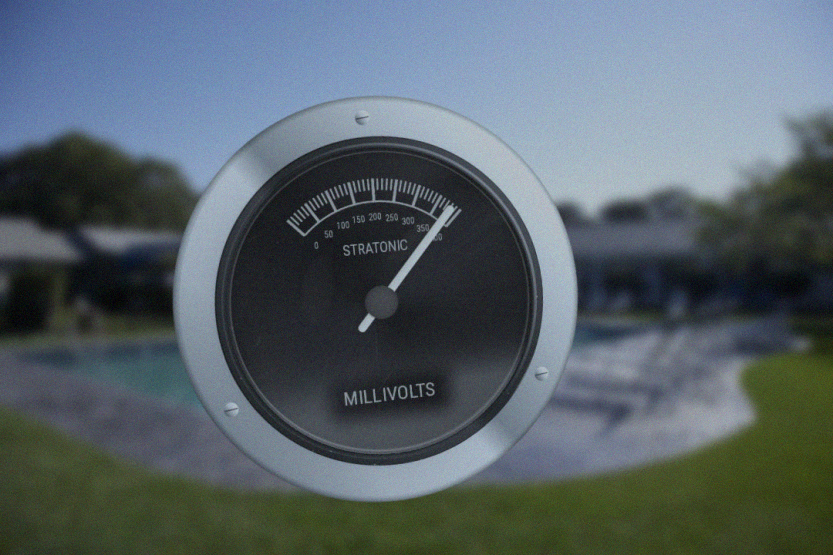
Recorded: 380 mV
